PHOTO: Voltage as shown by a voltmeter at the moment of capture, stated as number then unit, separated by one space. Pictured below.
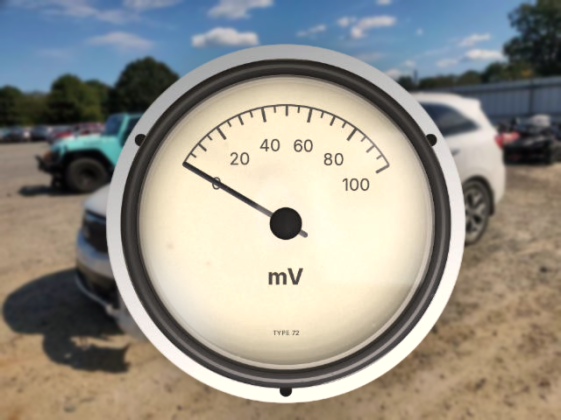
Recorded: 0 mV
